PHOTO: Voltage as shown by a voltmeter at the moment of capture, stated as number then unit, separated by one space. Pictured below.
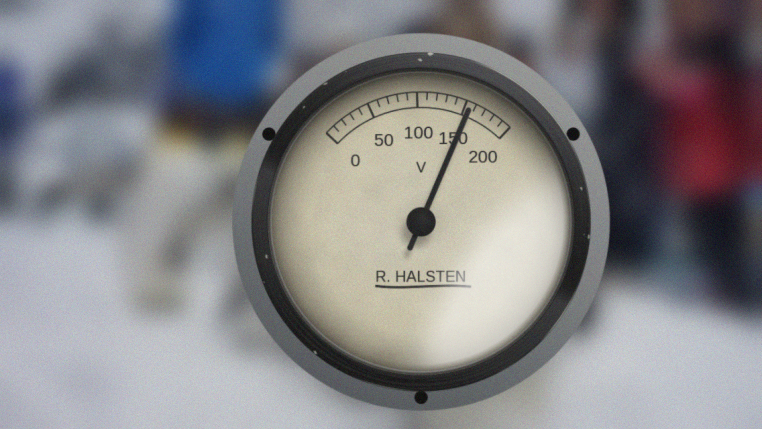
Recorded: 155 V
